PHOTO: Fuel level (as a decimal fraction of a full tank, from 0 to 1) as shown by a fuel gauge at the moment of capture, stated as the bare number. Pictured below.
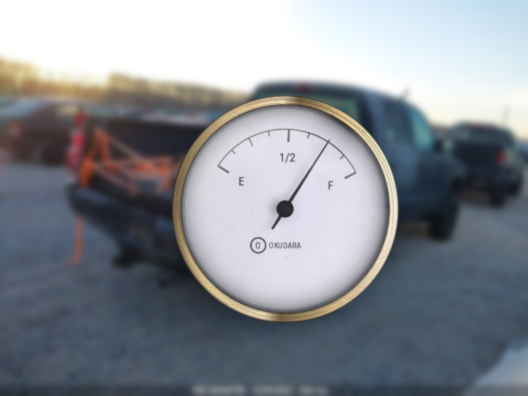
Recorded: 0.75
